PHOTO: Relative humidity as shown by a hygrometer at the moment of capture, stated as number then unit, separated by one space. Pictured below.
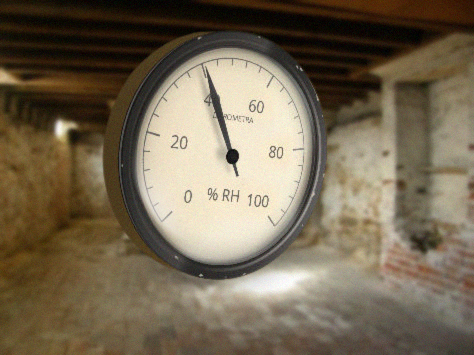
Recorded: 40 %
